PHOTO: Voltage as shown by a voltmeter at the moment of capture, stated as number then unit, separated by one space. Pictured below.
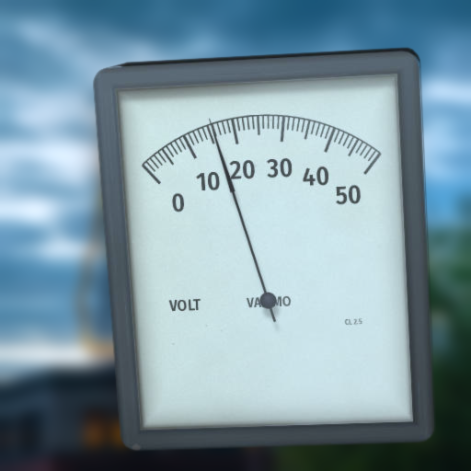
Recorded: 16 V
